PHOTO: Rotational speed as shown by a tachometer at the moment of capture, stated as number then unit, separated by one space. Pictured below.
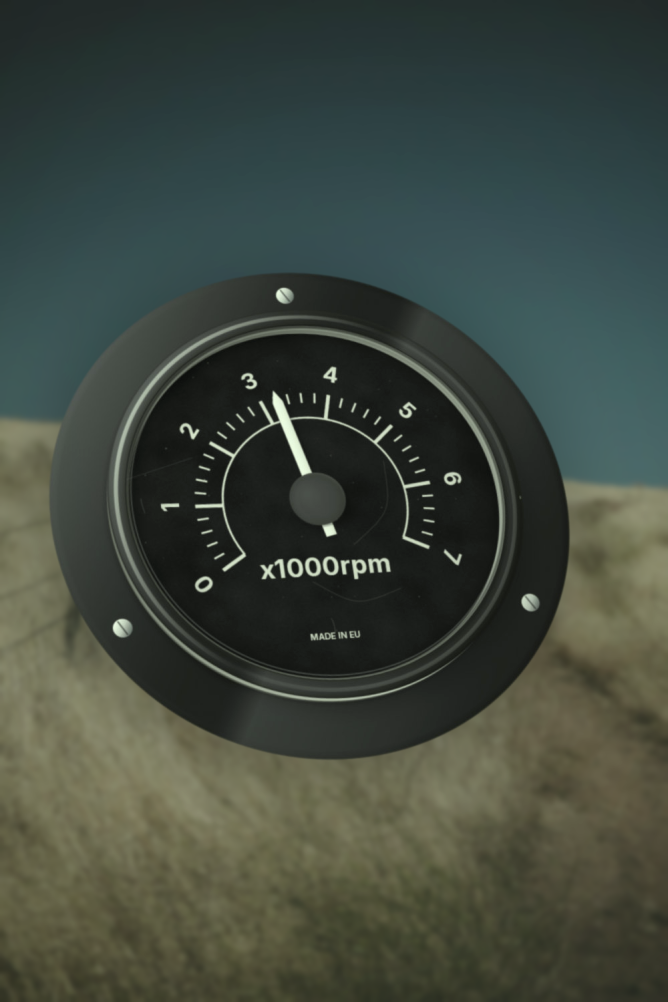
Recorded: 3200 rpm
